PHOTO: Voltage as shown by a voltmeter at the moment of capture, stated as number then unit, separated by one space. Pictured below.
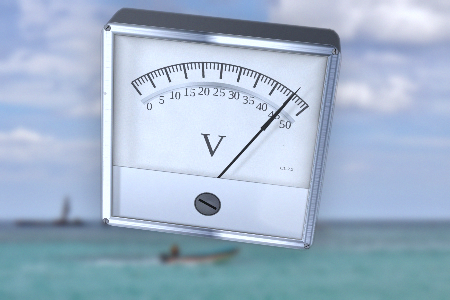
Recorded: 45 V
